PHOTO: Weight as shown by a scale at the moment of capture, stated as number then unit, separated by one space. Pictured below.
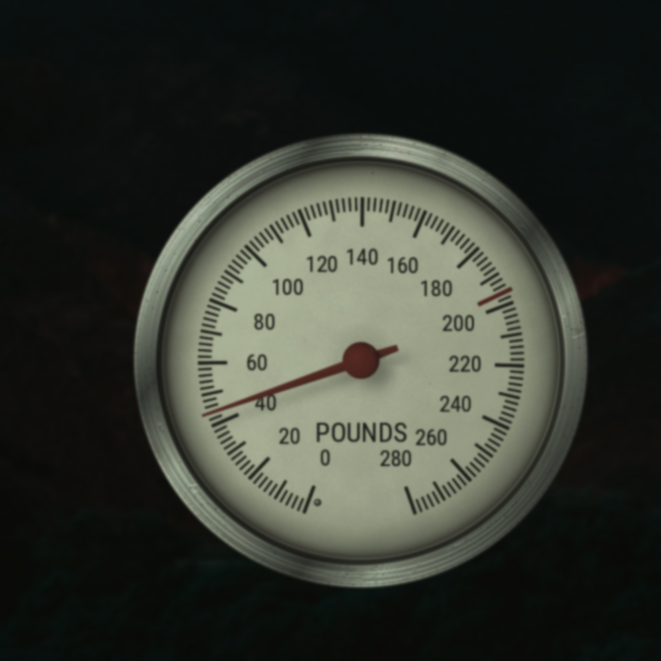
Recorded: 44 lb
